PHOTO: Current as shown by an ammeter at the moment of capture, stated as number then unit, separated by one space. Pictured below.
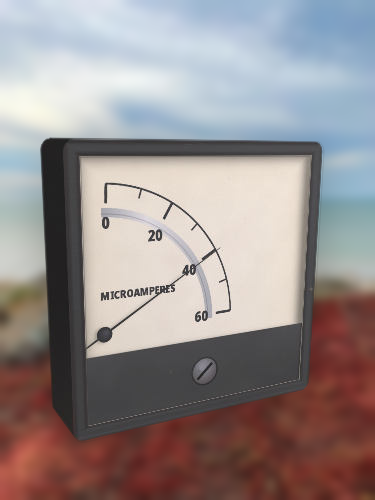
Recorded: 40 µA
